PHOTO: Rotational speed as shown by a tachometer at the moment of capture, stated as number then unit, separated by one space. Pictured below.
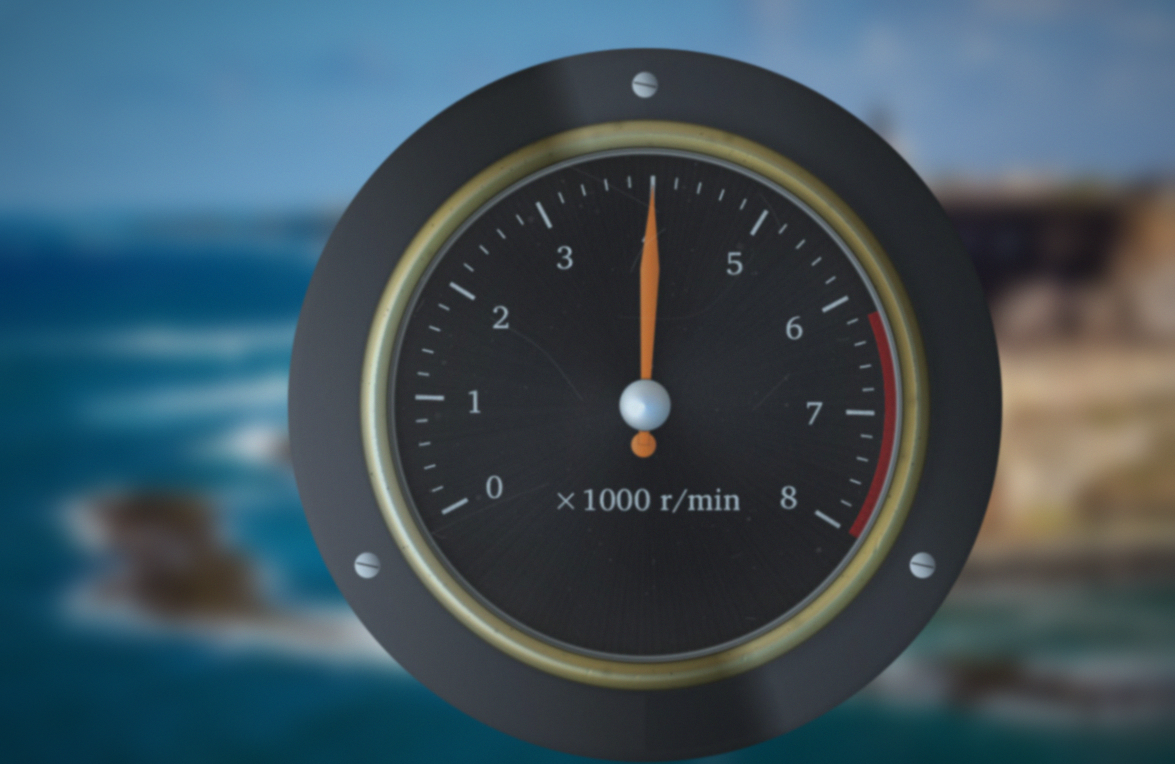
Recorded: 4000 rpm
